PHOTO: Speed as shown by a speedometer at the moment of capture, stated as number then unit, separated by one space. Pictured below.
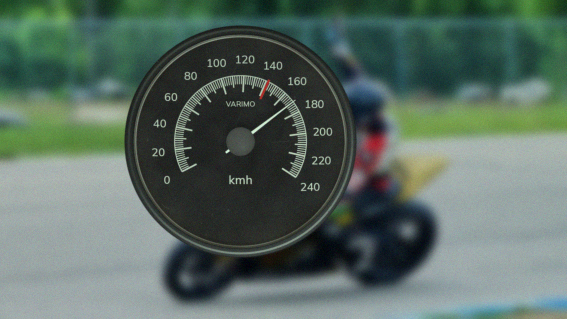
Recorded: 170 km/h
